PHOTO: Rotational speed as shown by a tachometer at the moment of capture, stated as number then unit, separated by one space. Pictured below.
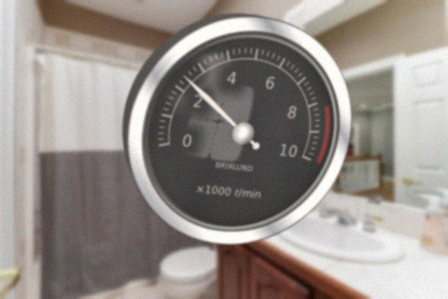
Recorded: 2400 rpm
